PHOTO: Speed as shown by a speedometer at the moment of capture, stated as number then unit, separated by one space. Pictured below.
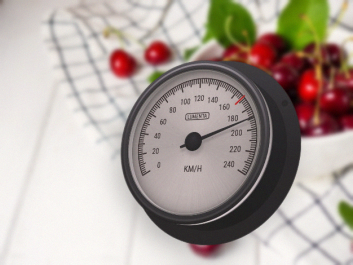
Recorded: 190 km/h
